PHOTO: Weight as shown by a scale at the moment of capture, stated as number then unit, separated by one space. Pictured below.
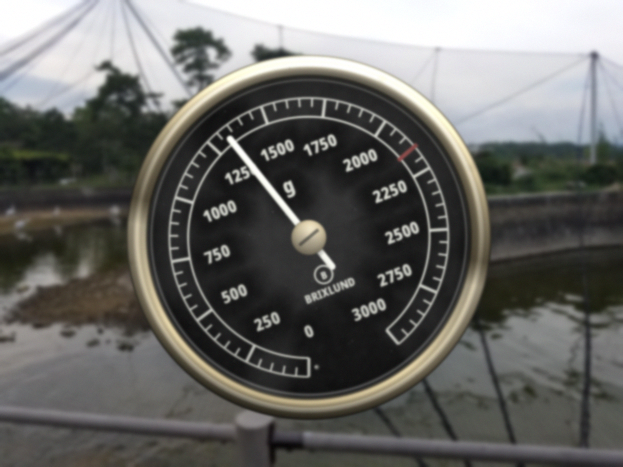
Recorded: 1325 g
